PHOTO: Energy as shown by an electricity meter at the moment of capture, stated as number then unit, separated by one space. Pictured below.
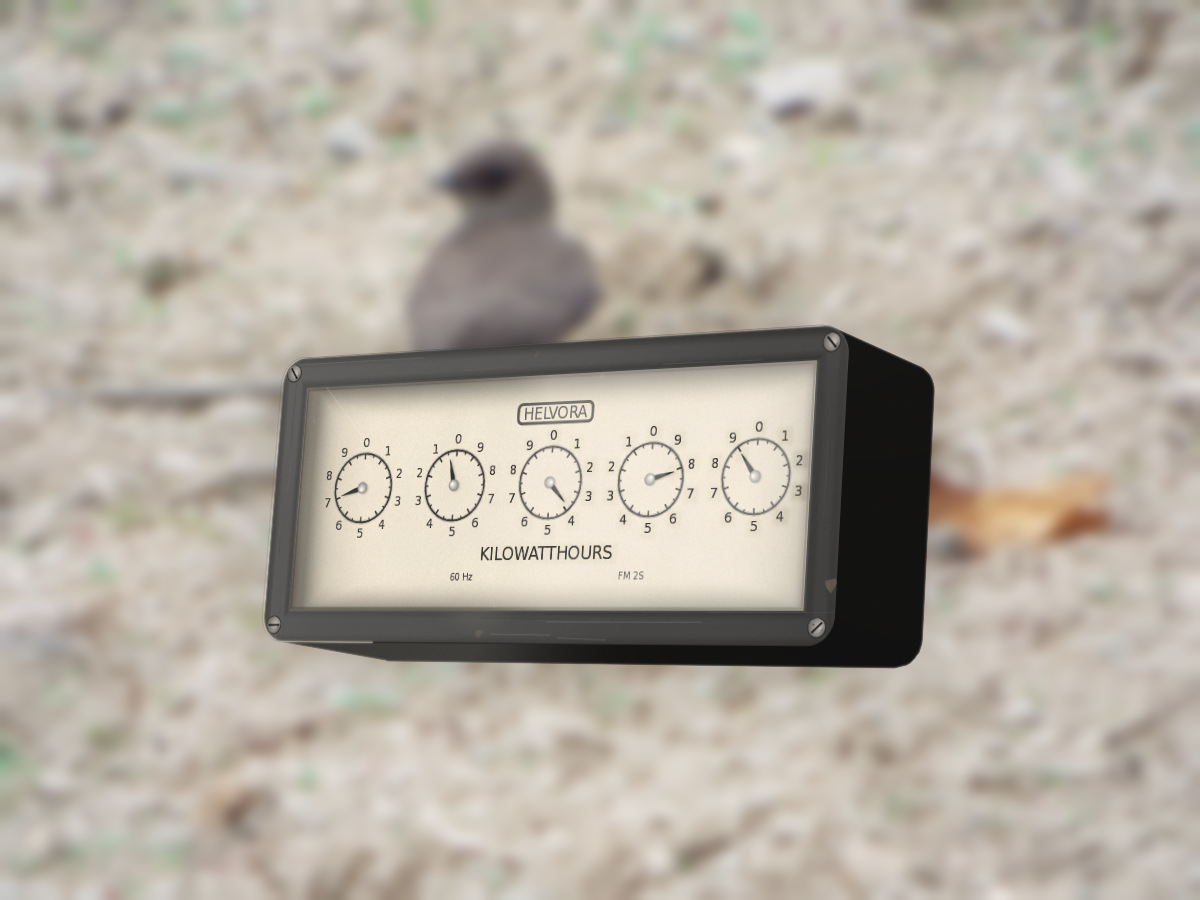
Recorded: 70379 kWh
